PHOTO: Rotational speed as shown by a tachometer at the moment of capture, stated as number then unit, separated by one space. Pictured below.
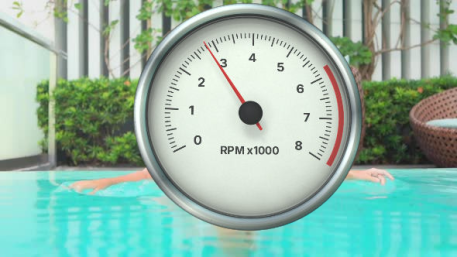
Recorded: 2800 rpm
